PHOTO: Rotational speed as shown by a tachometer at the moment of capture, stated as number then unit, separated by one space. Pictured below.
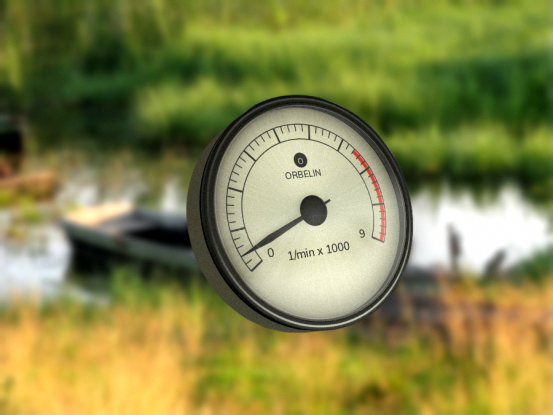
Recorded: 400 rpm
